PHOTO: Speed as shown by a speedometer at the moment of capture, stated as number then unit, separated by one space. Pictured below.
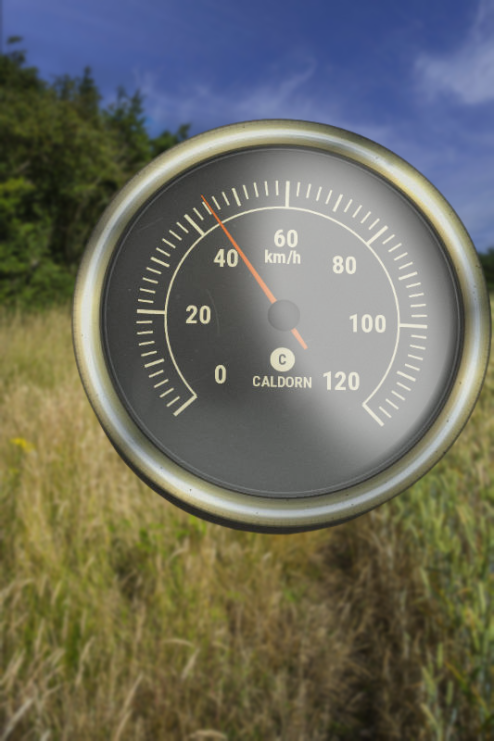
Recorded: 44 km/h
